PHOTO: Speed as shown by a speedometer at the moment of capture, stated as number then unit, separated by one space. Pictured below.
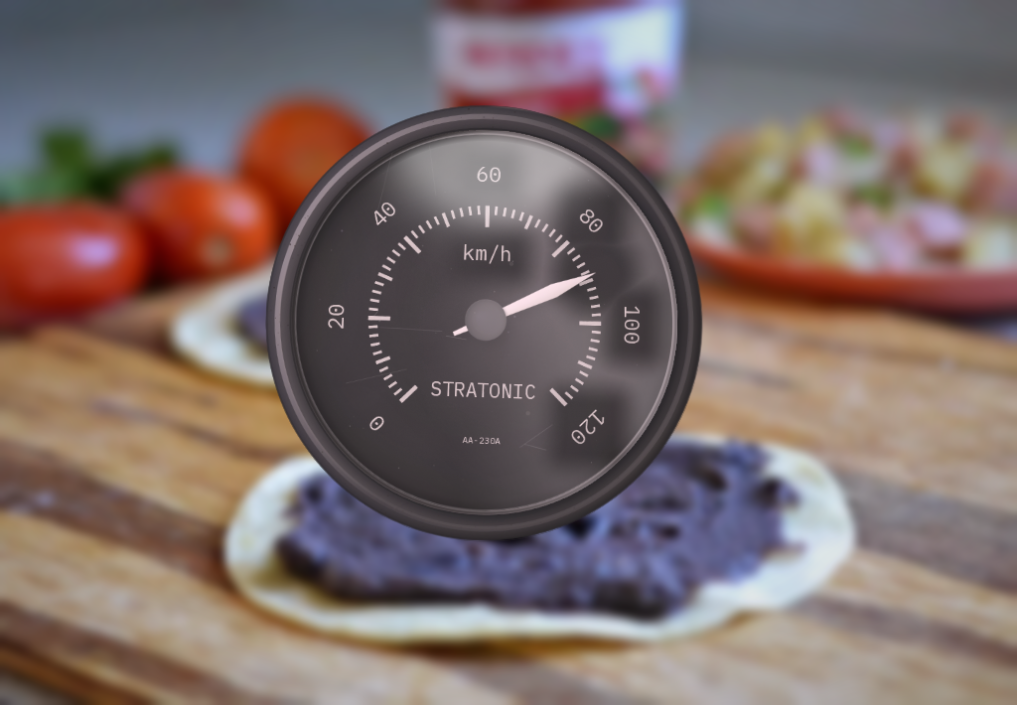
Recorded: 89 km/h
